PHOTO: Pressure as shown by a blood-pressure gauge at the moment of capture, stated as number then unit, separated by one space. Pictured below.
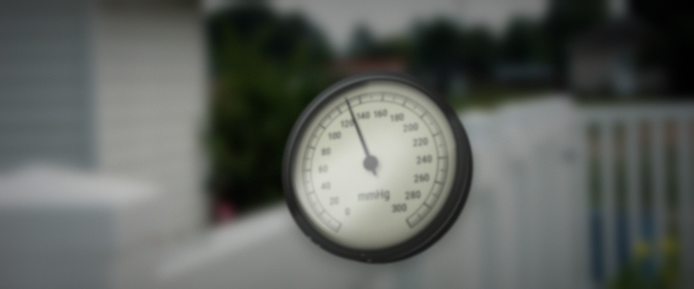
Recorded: 130 mmHg
